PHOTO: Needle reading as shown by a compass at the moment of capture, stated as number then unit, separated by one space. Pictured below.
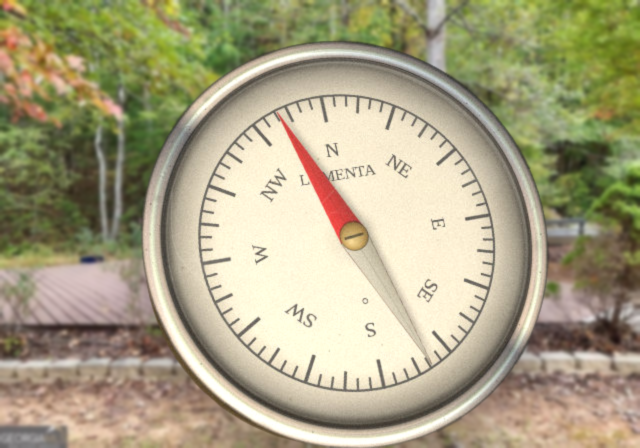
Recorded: 340 °
